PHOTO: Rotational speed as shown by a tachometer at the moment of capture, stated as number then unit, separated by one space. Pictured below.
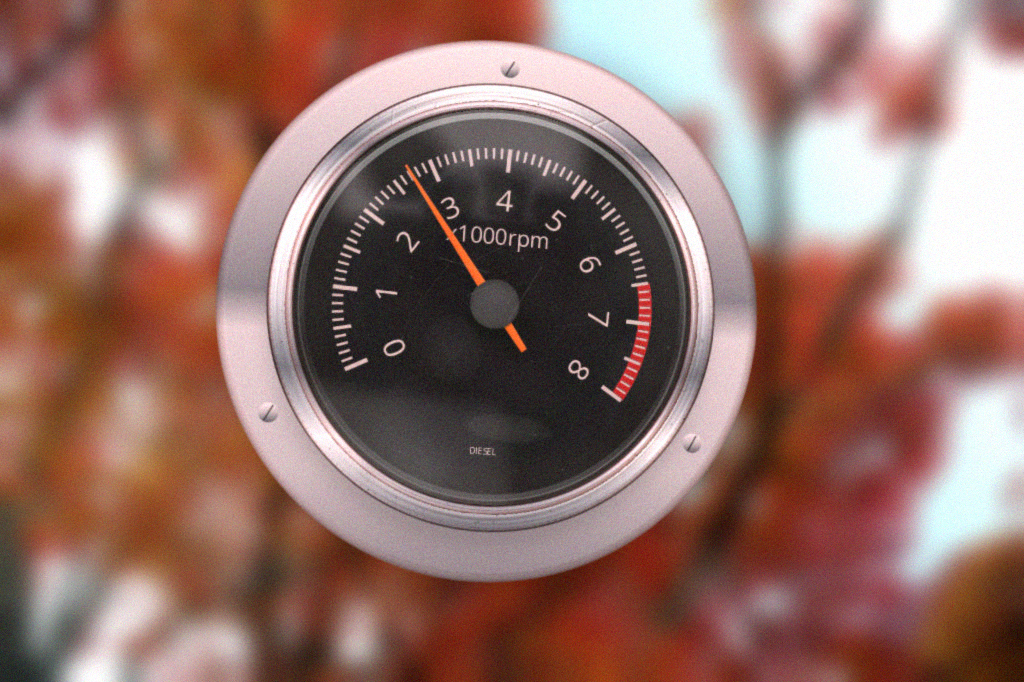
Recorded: 2700 rpm
